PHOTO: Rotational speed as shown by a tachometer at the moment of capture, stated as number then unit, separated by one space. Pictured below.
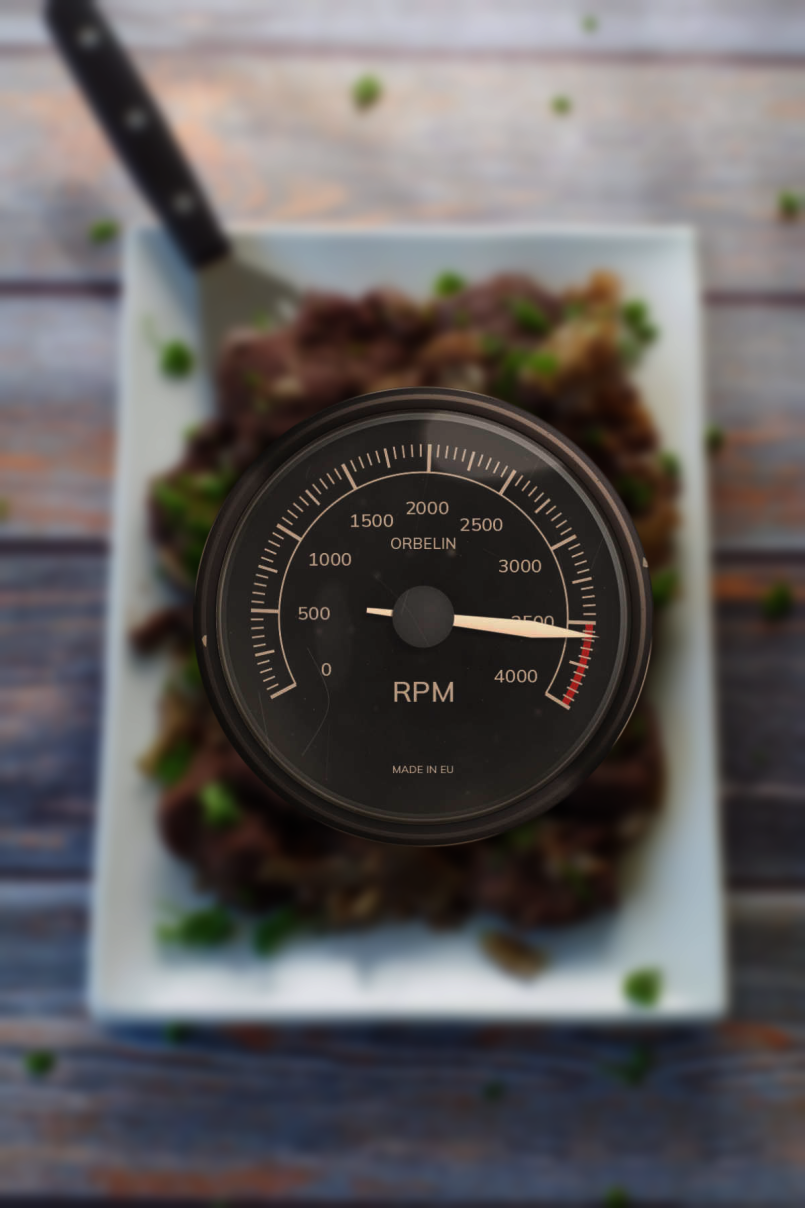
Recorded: 3575 rpm
